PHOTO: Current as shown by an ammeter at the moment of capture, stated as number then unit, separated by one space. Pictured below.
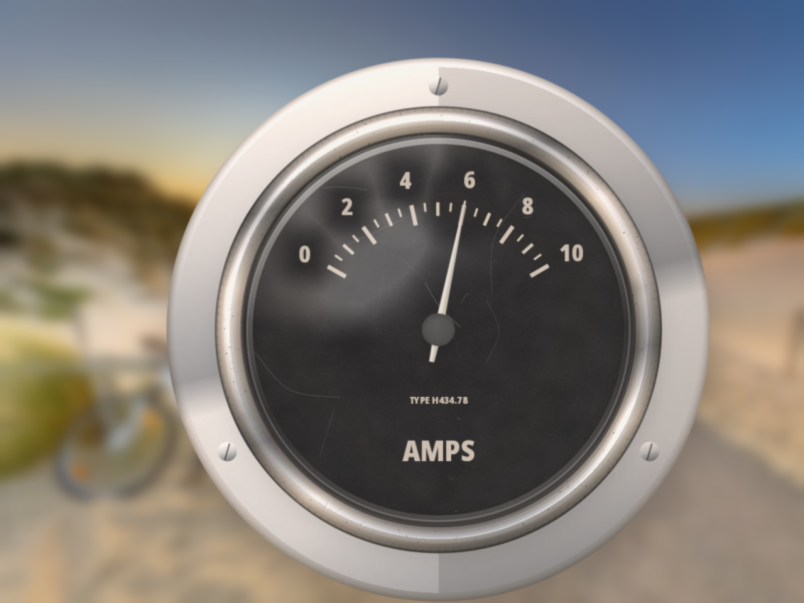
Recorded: 6 A
